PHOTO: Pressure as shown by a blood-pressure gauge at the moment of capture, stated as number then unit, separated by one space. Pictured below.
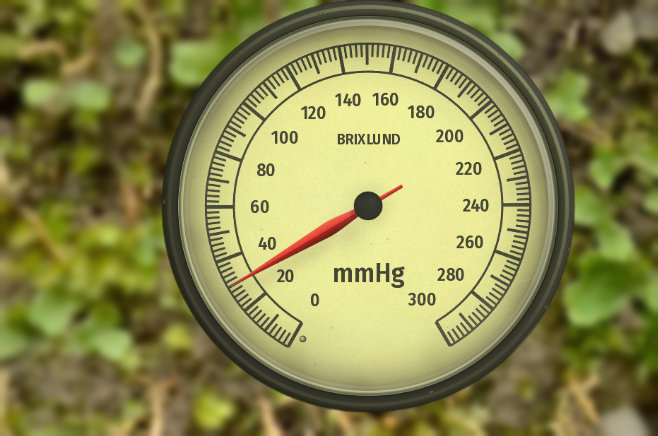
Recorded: 30 mmHg
